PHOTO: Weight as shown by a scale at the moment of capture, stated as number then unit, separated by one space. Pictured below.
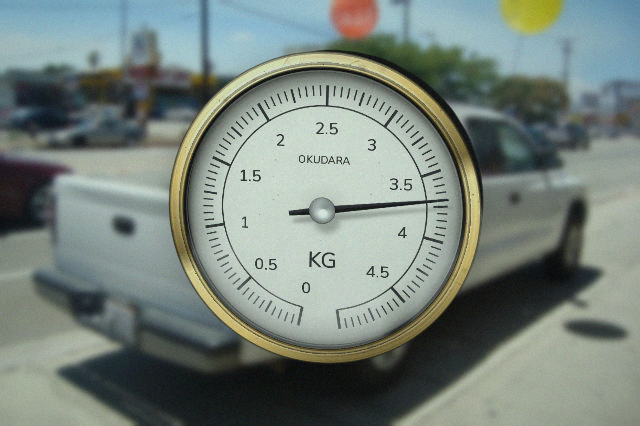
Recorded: 3.7 kg
